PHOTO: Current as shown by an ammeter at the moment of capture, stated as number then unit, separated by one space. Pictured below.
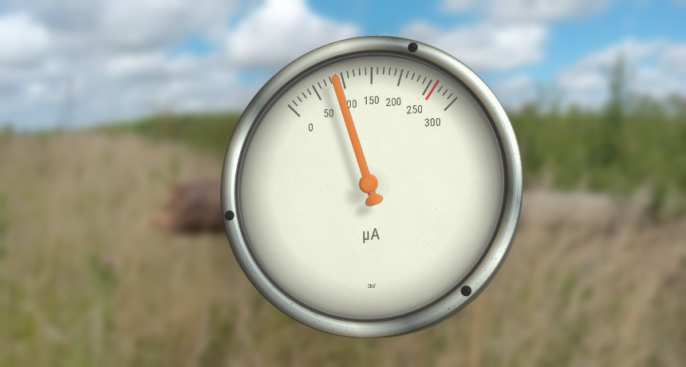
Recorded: 90 µA
